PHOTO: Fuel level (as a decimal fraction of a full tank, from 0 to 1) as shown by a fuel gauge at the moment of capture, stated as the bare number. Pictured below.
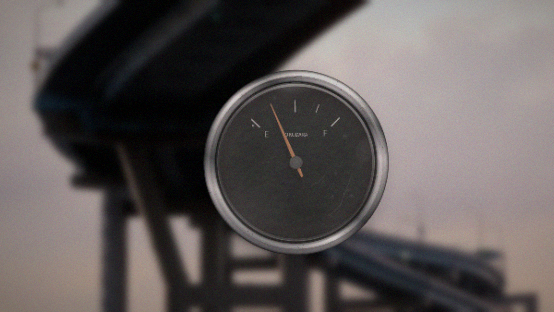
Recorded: 0.25
